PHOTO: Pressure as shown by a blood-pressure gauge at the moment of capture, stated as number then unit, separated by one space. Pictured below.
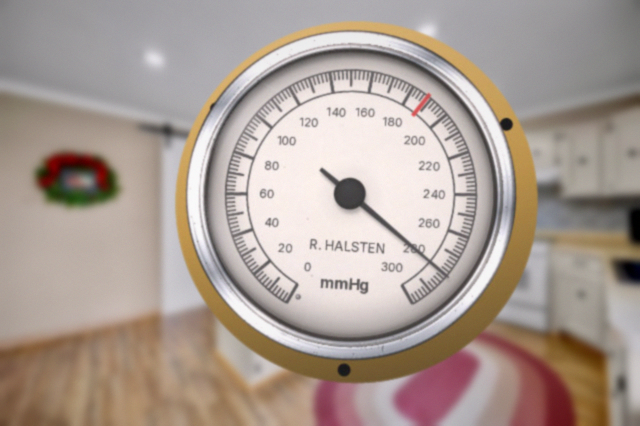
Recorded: 280 mmHg
